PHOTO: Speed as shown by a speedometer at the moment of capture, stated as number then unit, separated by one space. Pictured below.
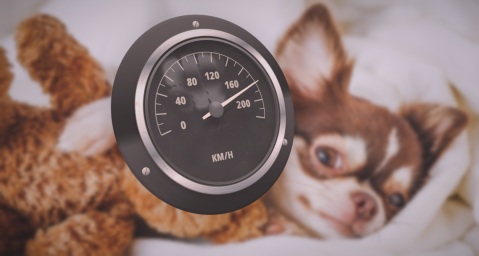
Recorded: 180 km/h
